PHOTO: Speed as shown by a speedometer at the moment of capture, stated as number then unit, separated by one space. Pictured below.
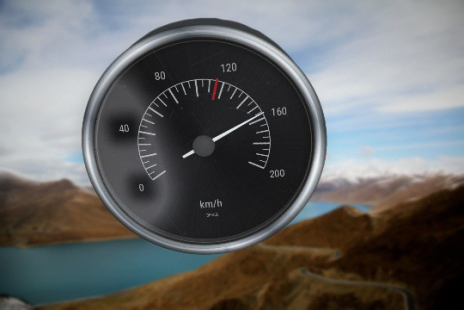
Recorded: 155 km/h
